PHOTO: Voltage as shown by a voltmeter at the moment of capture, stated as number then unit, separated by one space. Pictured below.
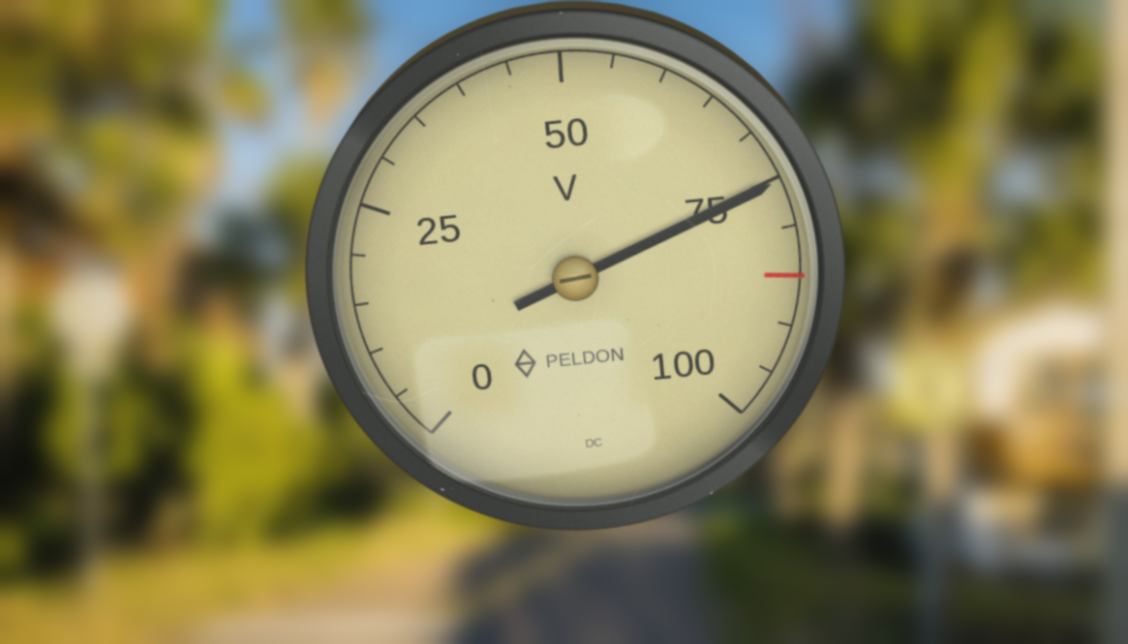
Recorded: 75 V
